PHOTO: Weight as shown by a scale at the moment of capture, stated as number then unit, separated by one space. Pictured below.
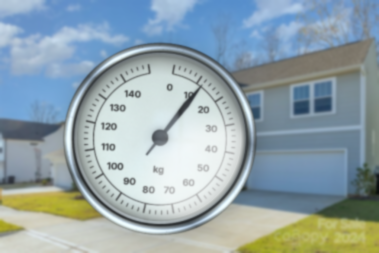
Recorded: 12 kg
